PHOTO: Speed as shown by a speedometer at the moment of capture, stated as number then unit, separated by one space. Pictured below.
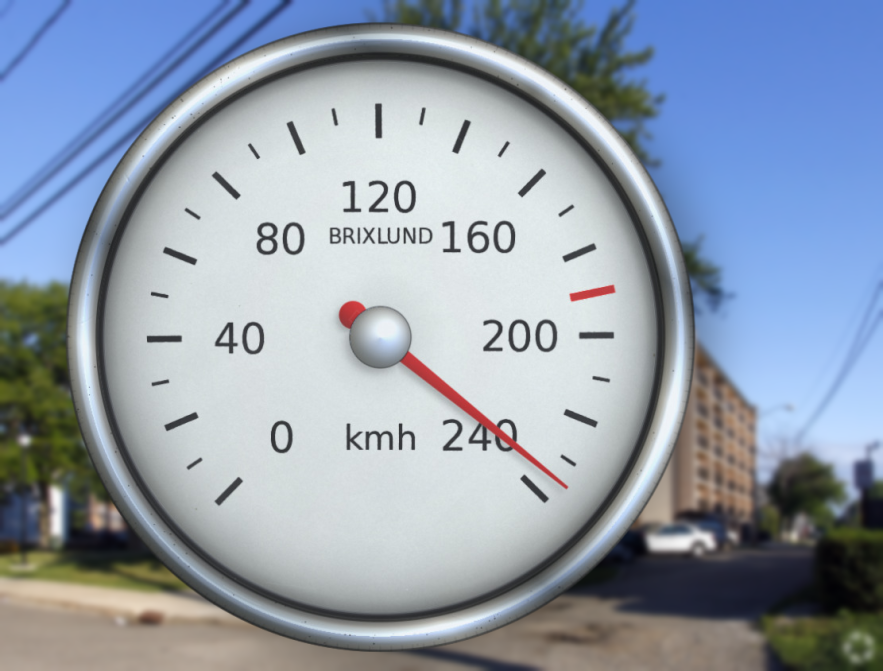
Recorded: 235 km/h
